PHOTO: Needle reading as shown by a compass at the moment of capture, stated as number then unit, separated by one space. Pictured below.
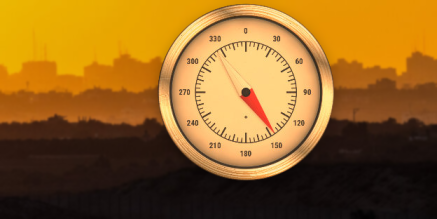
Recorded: 145 °
